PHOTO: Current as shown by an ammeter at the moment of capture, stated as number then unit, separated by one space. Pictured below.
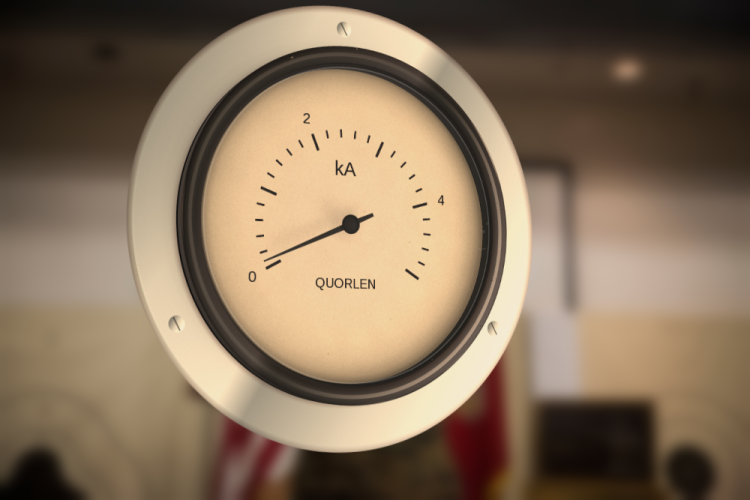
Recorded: 0.1 kA
